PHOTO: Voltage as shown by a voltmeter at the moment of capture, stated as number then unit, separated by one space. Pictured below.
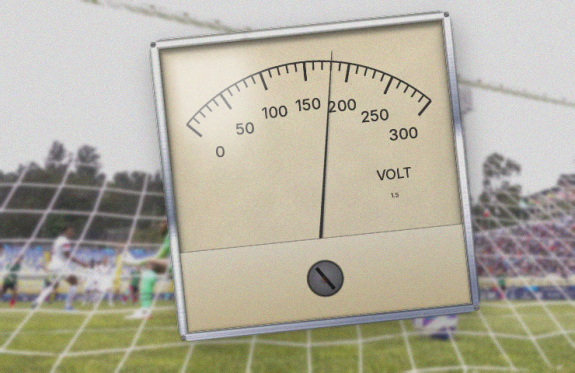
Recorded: 180 V
